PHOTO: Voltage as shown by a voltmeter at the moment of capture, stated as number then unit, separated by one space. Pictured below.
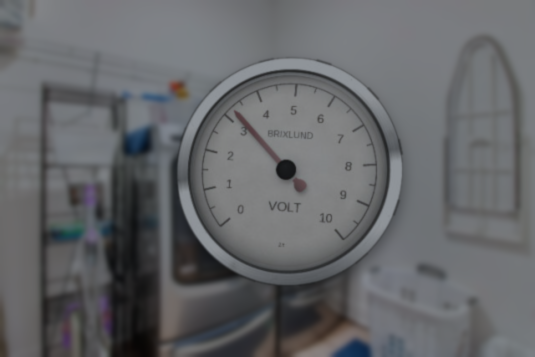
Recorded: 3.25 V
